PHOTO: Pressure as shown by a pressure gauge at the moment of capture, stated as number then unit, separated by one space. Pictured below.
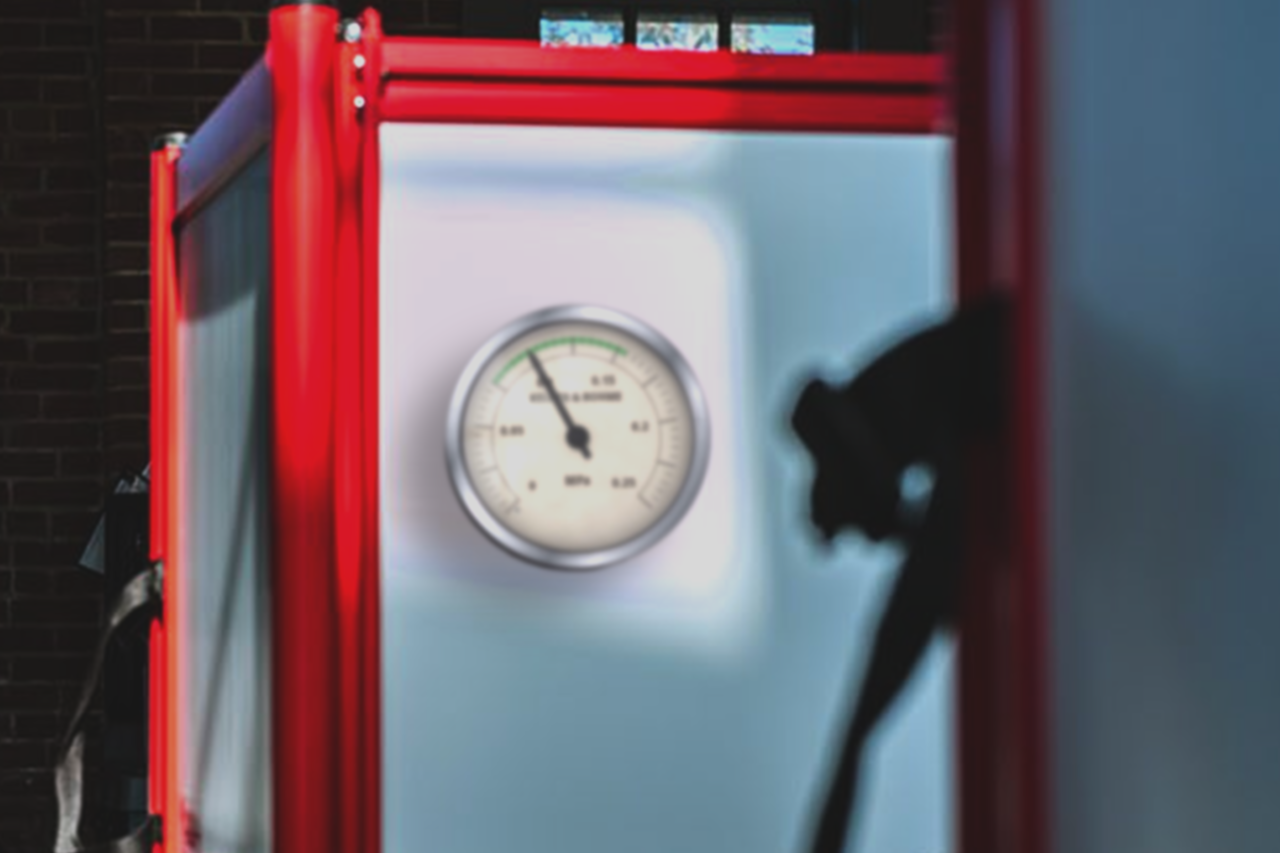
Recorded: 0.1 MPa
